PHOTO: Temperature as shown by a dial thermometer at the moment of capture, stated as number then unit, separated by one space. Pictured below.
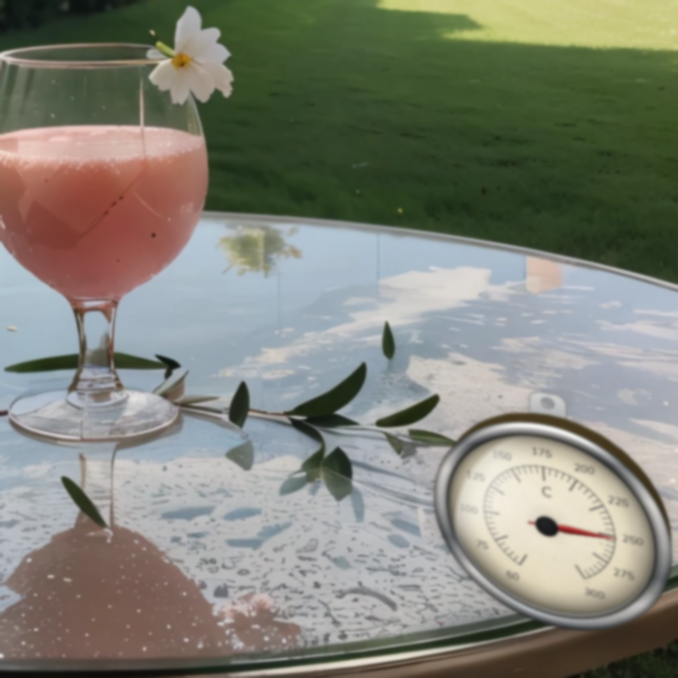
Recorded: 250 °C
